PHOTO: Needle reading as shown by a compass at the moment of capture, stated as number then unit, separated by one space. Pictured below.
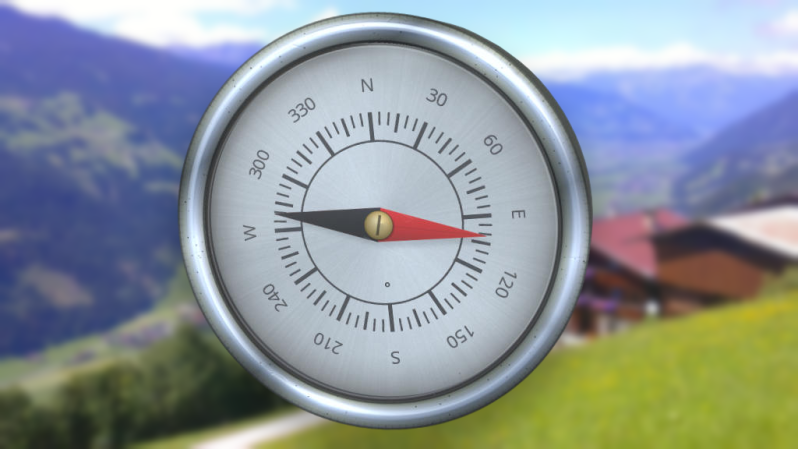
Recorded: 100 °
